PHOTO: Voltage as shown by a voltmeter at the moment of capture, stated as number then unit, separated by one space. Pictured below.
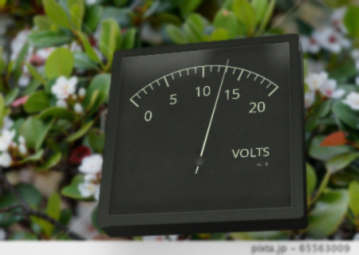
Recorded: 13 V
